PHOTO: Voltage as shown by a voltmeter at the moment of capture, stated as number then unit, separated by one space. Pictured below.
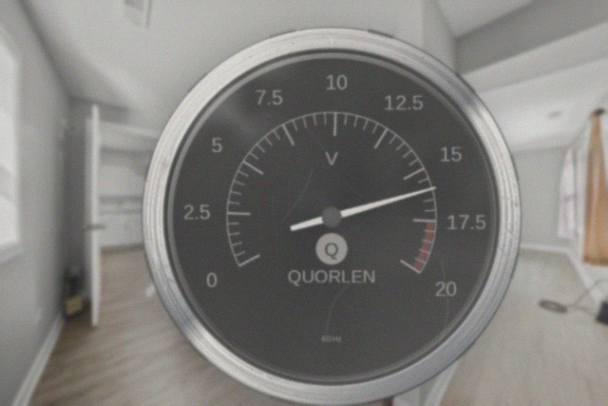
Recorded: 16 V
